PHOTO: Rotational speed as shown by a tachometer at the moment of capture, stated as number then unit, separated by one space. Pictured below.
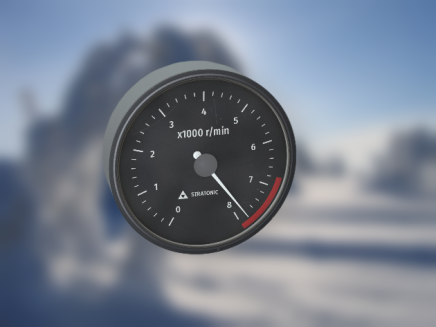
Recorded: 7800 rpm
